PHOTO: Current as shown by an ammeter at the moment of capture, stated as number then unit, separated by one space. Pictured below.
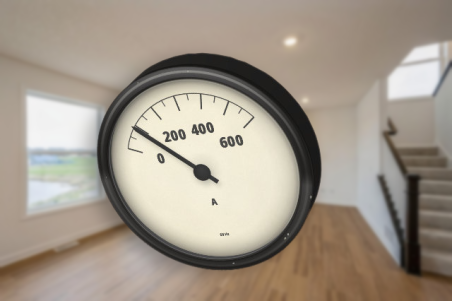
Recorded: 100 A
